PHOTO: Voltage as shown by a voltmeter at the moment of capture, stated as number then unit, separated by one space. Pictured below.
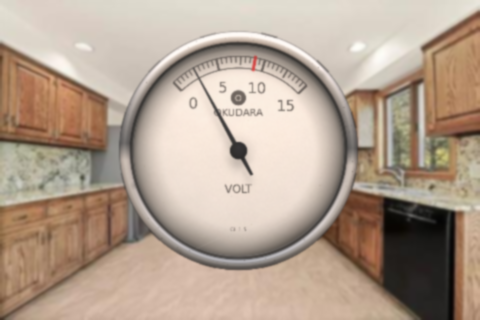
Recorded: 2.5 V
